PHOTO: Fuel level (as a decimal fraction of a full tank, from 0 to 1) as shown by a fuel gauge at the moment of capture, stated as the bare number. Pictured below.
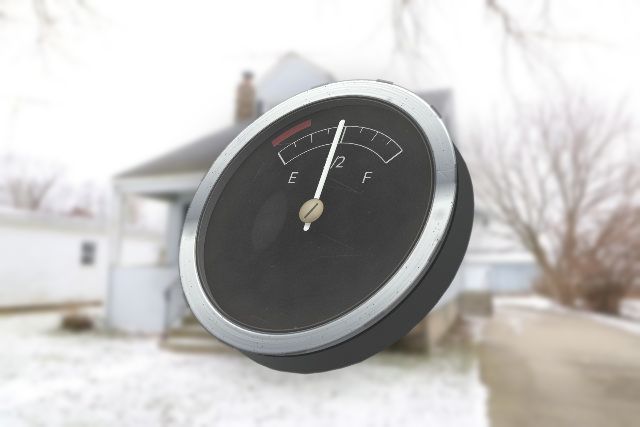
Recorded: 0.5
